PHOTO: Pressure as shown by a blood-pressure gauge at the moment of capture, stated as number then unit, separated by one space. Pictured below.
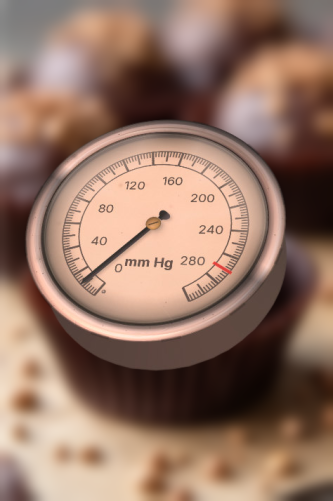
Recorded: 10 mmHg
